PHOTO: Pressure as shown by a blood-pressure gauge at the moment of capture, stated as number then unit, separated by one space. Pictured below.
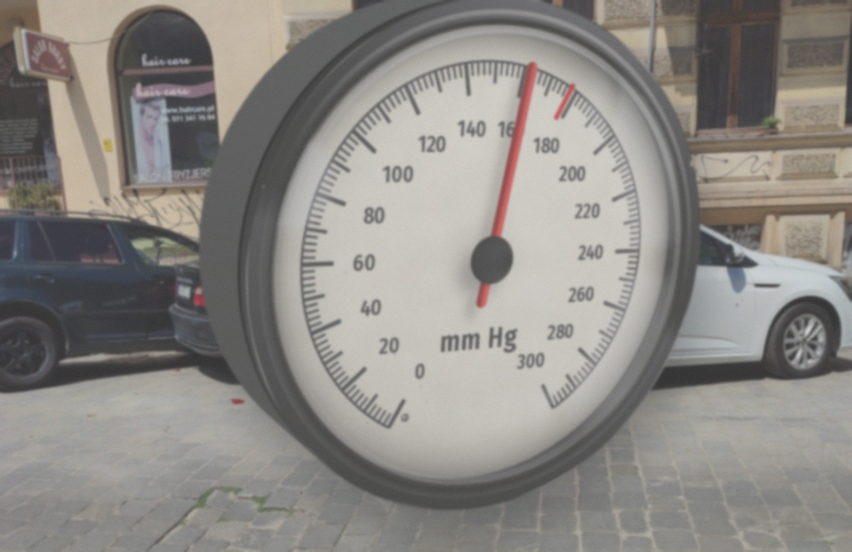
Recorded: 160 mmHg
